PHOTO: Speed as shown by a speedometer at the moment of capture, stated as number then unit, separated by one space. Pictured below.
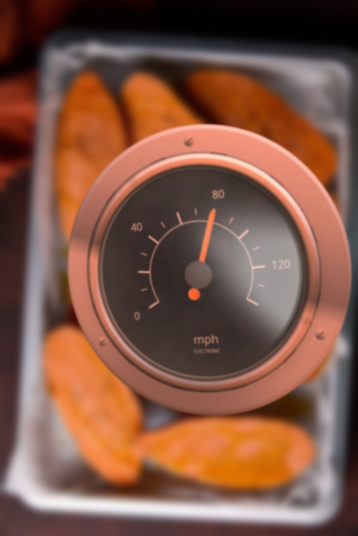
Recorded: 80 mph
